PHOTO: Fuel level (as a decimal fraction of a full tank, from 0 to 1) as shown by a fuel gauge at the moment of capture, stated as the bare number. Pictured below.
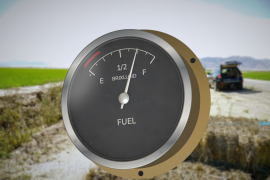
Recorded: 0.75
